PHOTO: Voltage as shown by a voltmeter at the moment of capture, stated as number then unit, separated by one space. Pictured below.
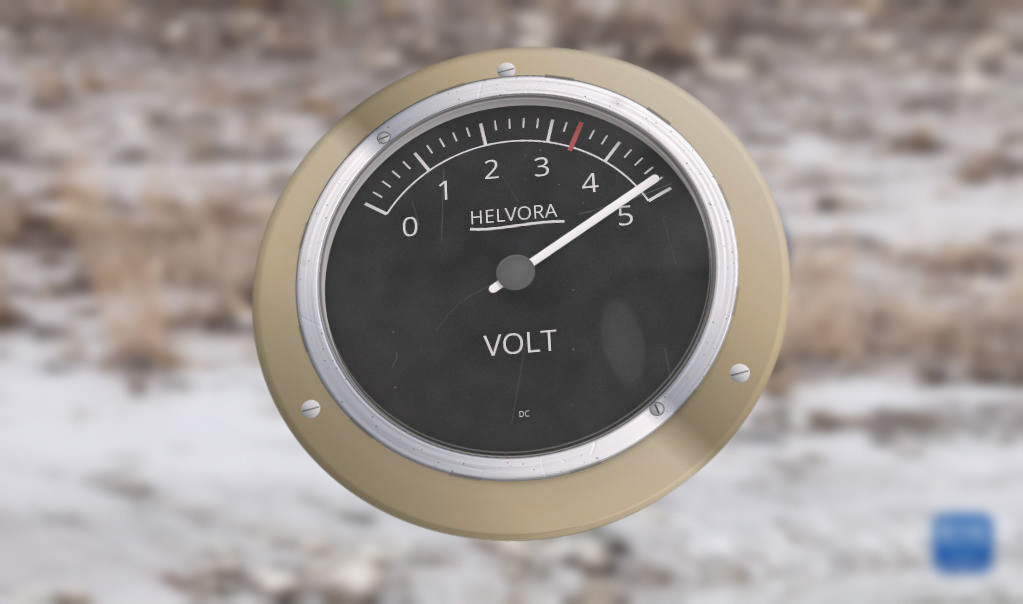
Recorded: 4.8 V
